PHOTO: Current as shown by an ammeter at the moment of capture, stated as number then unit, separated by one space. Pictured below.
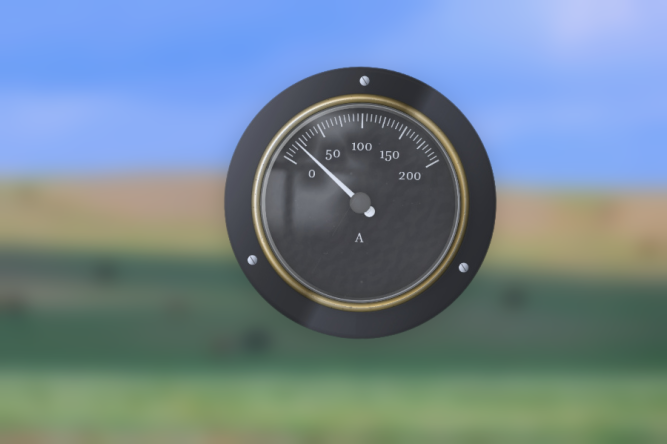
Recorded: 20 A
